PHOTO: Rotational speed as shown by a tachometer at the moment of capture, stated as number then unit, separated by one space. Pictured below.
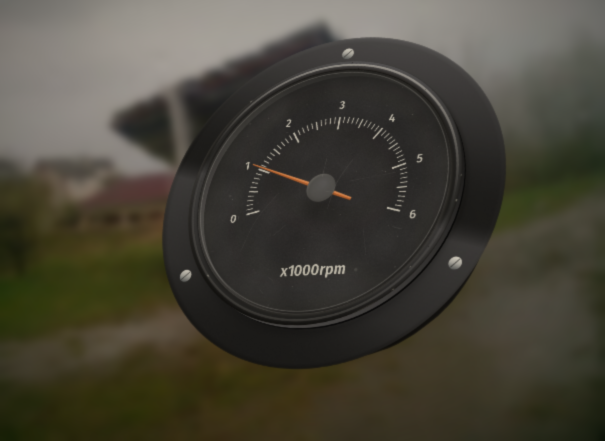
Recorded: 1000 rpm
